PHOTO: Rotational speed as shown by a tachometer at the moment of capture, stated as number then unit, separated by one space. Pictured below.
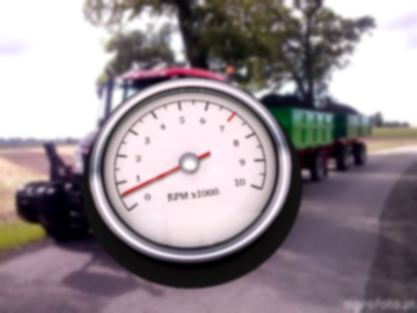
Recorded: 500 rpm
